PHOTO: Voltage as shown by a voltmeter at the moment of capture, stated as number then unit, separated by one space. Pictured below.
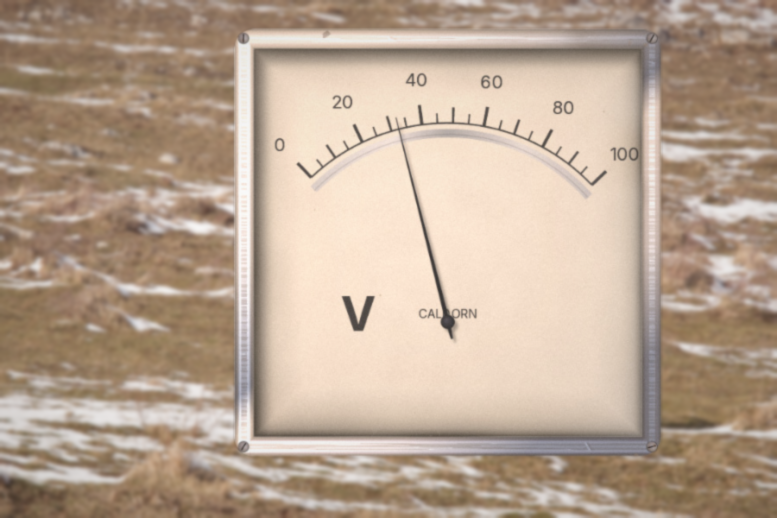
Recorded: 32.5 V
